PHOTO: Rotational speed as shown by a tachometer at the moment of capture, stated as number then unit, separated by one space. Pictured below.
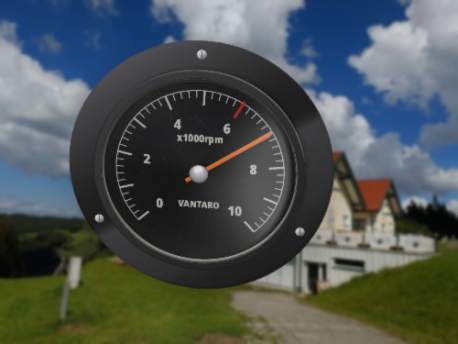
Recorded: 7000 rpm
